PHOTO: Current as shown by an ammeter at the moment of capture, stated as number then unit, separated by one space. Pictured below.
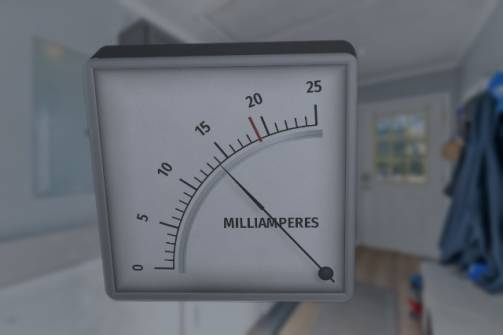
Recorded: 14 mA
